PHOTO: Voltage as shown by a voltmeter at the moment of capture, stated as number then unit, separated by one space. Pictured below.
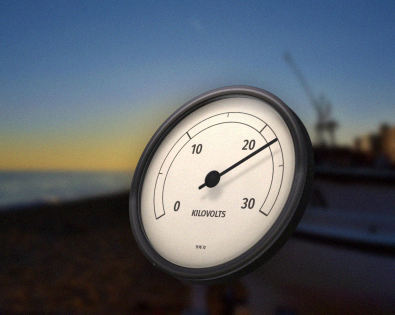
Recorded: 22.5 kV
